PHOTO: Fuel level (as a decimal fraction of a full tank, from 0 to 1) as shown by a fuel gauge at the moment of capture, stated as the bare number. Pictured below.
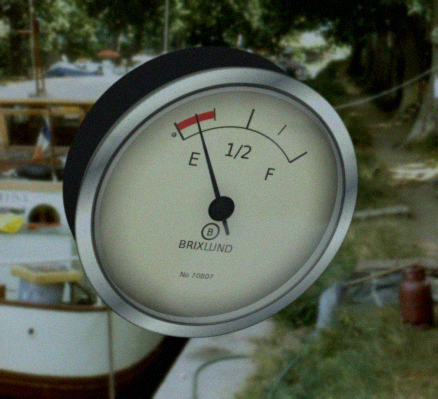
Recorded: 0.125
